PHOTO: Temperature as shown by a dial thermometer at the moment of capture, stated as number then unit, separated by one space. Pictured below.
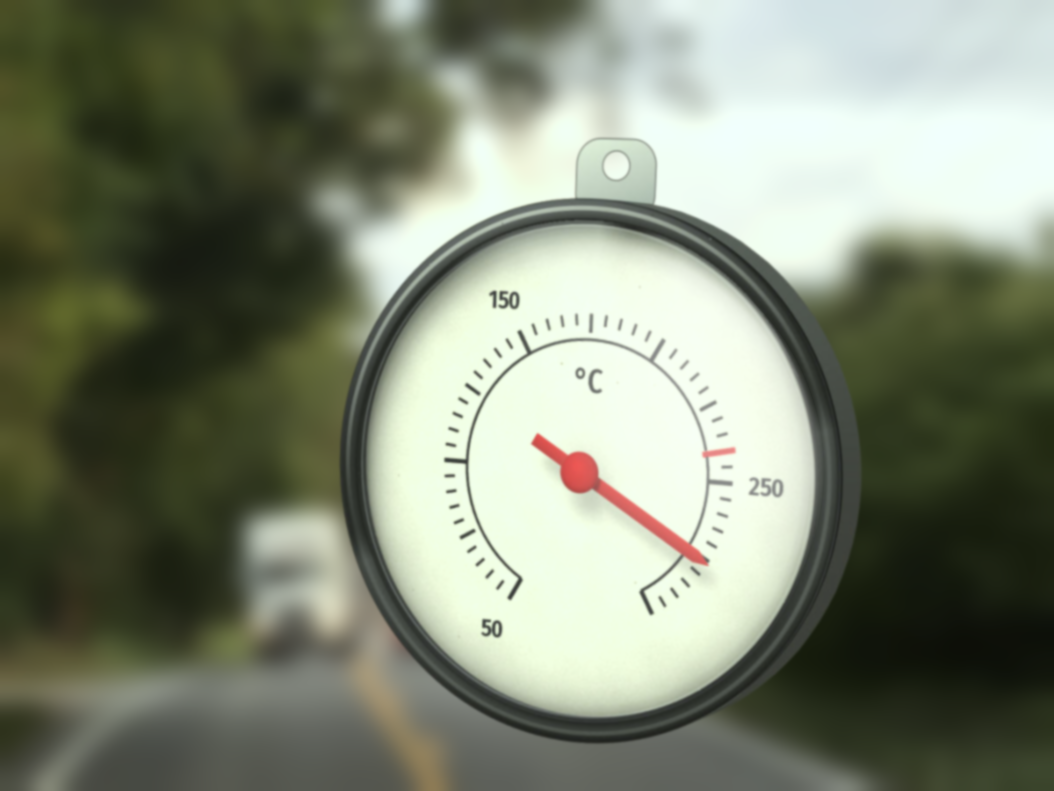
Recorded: 275 °C
